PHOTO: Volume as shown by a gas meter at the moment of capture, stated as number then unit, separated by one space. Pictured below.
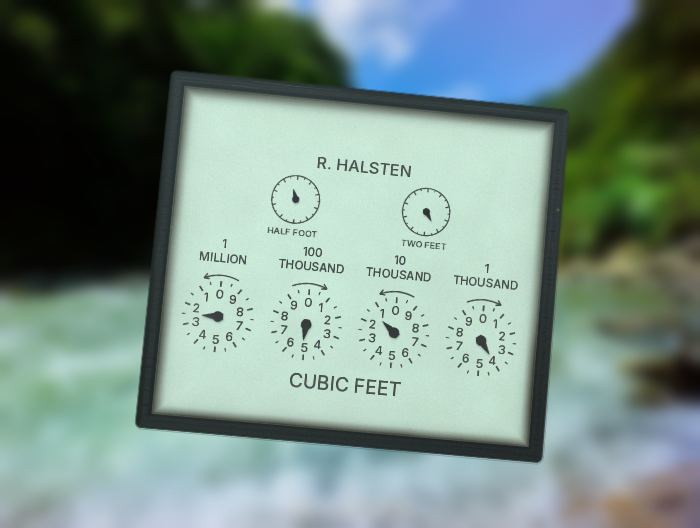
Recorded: 251400 ft³
